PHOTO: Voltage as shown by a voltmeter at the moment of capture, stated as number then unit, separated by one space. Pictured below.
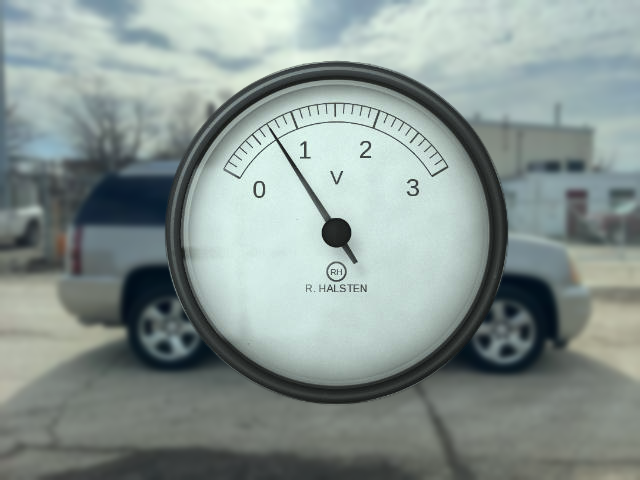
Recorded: 0.7 V
